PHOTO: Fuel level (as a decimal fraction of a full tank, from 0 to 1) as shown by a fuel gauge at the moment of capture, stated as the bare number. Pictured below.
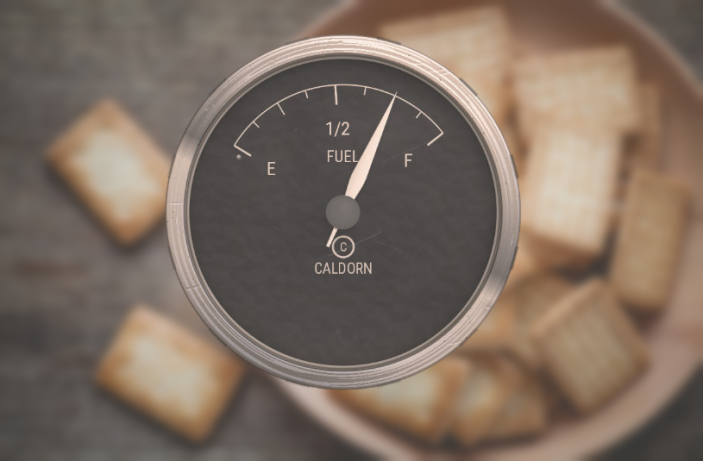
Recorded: 0.75
